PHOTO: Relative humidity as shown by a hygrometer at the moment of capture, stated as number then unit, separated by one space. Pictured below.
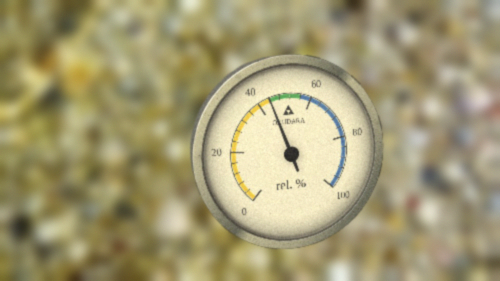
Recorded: 44 %
